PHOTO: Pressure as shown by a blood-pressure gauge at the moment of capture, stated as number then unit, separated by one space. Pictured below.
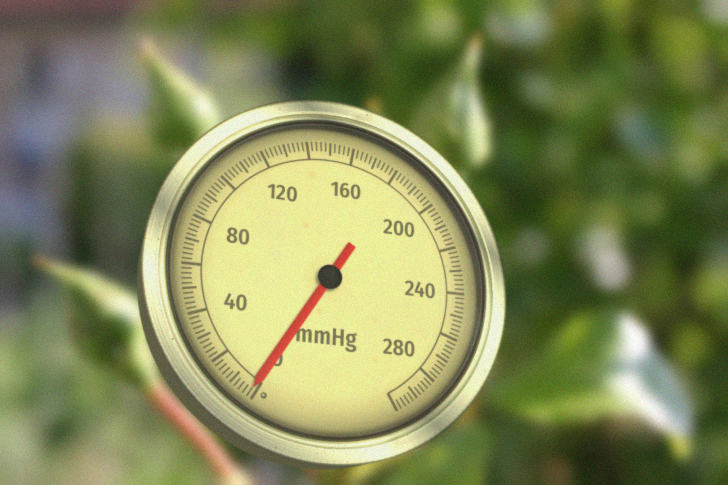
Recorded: 2 mmHg
